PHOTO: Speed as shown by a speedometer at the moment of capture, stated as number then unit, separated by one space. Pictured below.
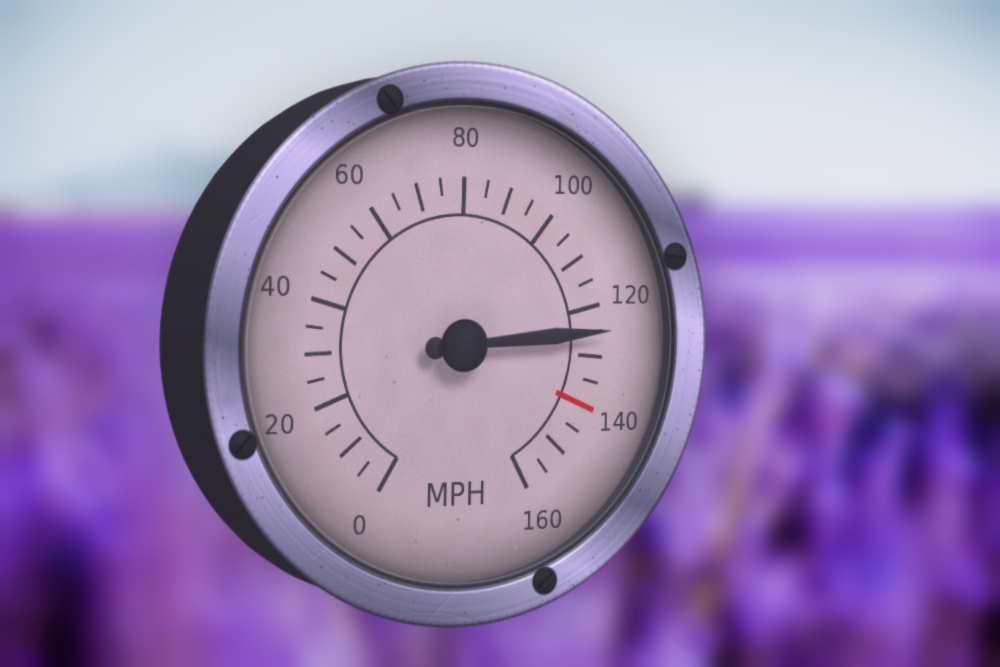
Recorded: 125 mph
